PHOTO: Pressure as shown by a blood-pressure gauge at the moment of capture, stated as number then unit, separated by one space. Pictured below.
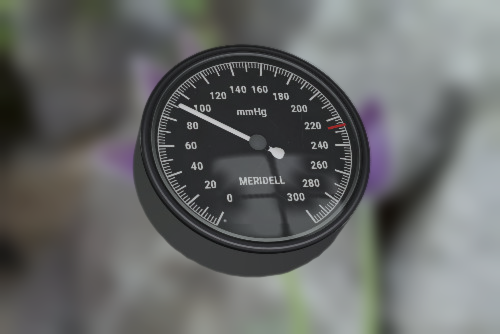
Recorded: 90 mmHg
